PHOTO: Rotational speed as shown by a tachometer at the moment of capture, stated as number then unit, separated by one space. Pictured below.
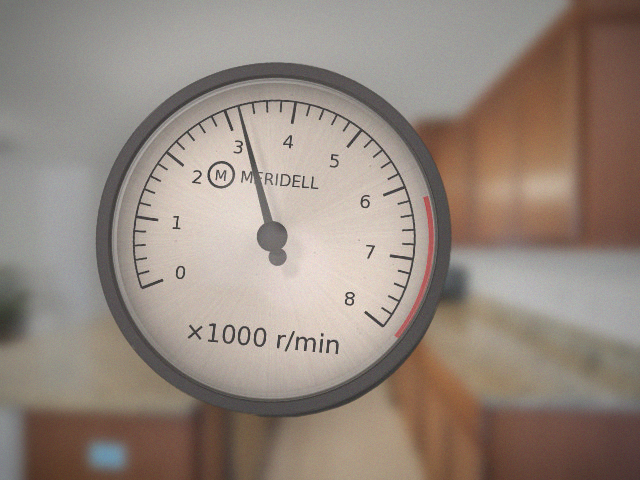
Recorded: 3200 rpm
